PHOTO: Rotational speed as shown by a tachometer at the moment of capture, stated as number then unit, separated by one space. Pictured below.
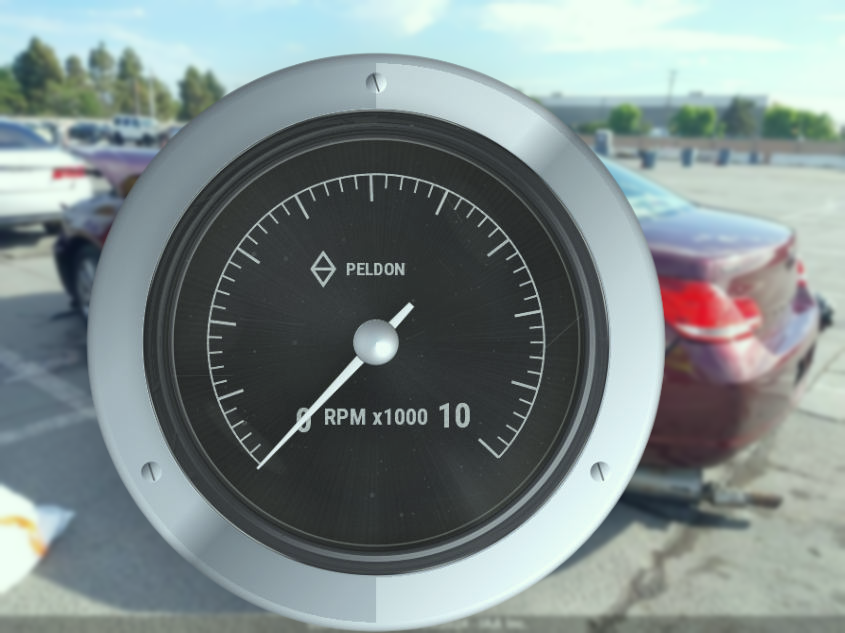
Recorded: 0 rpm
